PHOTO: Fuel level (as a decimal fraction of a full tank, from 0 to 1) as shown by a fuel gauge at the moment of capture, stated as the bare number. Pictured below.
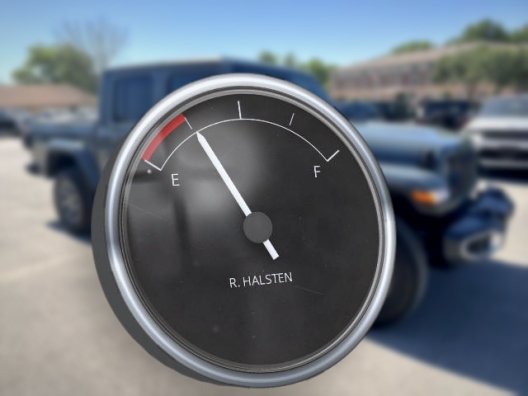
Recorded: 0.25
